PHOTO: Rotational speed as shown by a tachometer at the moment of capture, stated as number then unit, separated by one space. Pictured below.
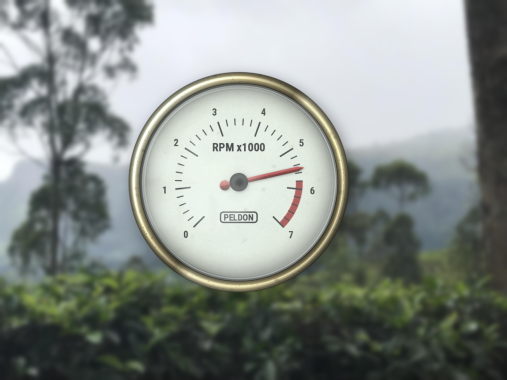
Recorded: 5500 rpm
